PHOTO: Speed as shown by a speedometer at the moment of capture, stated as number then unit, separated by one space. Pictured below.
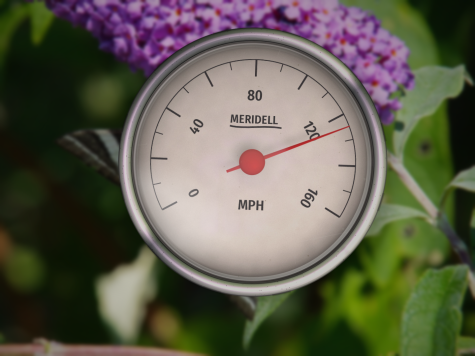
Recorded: 125 mph
